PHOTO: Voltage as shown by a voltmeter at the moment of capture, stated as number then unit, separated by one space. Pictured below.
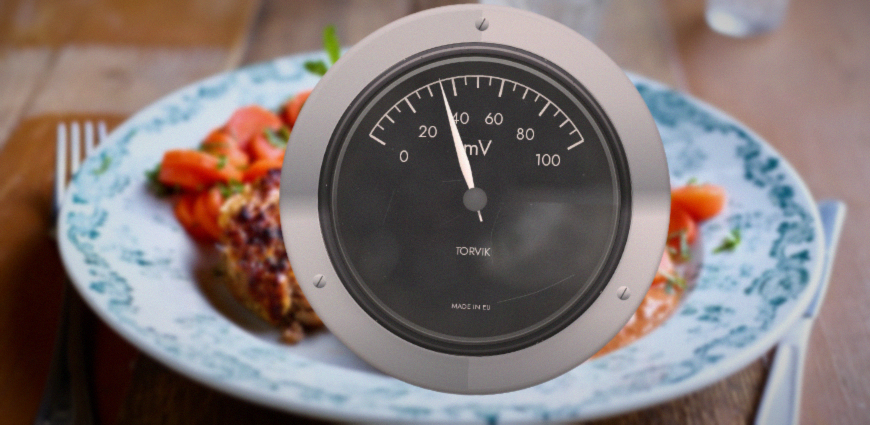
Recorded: 35 mV
